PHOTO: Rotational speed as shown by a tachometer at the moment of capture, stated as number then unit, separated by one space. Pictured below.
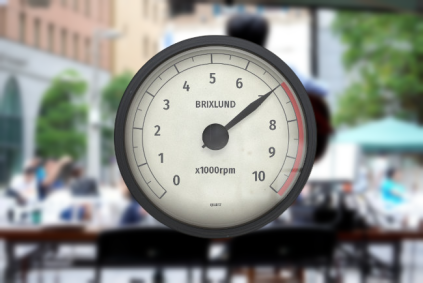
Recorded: 7000 rpm
